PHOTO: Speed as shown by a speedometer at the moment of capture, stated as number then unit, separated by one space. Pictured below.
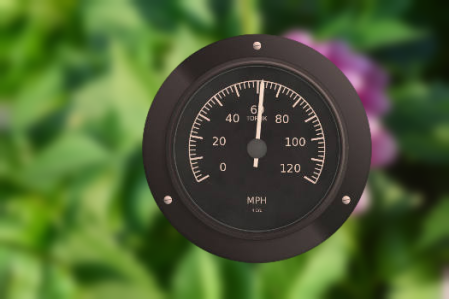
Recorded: 62 mph
